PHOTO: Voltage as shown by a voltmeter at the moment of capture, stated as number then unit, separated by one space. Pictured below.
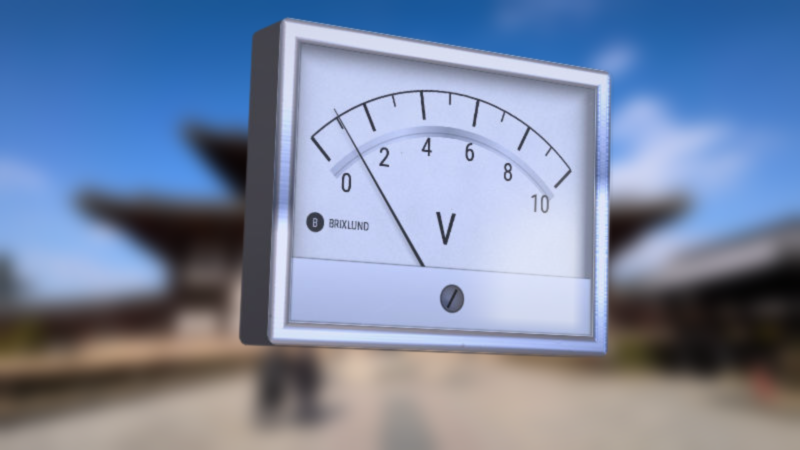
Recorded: 1 V
